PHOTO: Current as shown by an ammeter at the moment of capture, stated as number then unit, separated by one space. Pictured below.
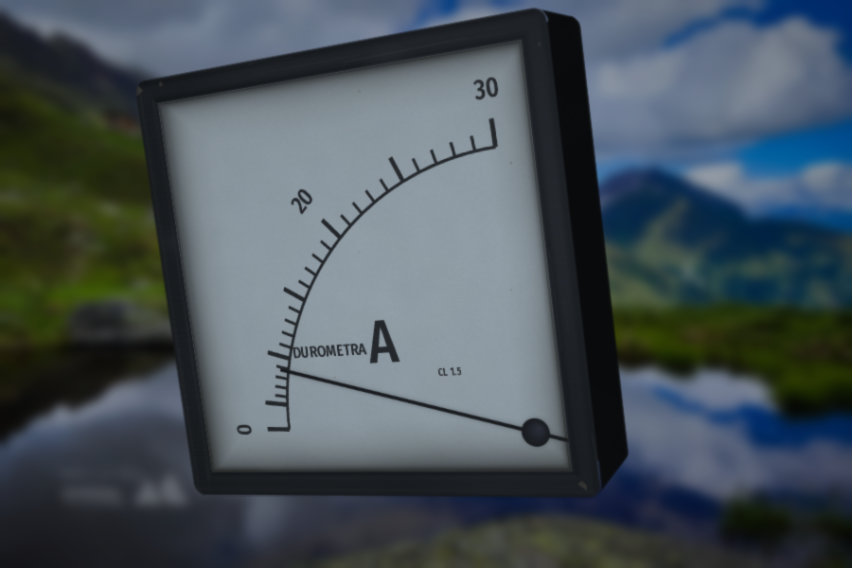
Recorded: 9 A
